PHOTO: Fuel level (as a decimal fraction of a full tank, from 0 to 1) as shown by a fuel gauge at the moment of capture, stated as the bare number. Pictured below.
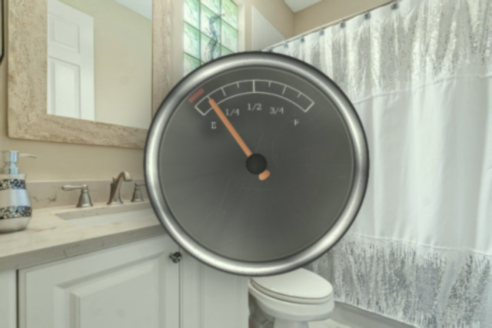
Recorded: 0.125
